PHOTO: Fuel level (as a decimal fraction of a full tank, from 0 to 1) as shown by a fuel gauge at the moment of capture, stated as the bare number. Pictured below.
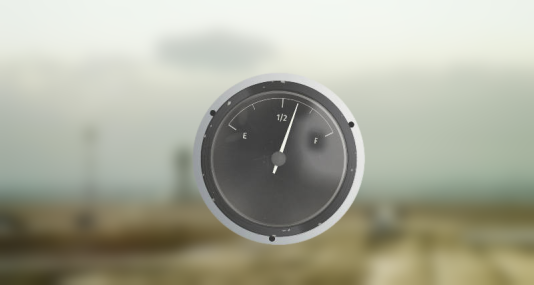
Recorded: 0.625
